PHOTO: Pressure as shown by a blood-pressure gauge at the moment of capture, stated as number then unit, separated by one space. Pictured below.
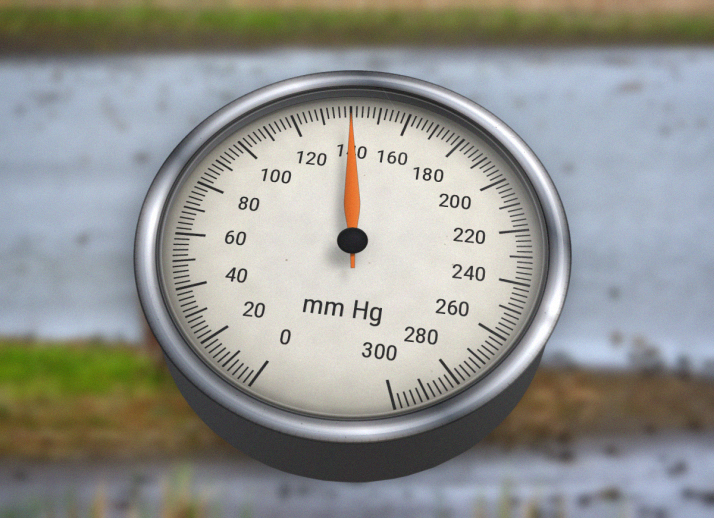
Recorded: 140 mmHg
